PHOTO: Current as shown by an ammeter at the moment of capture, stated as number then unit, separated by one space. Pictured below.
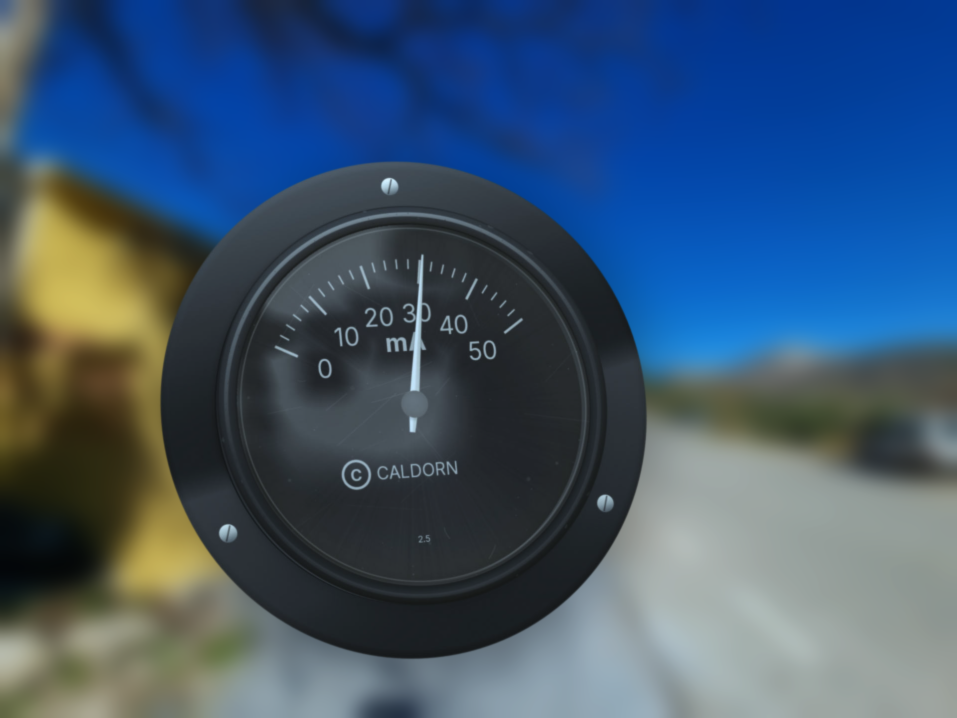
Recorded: 30 mA
